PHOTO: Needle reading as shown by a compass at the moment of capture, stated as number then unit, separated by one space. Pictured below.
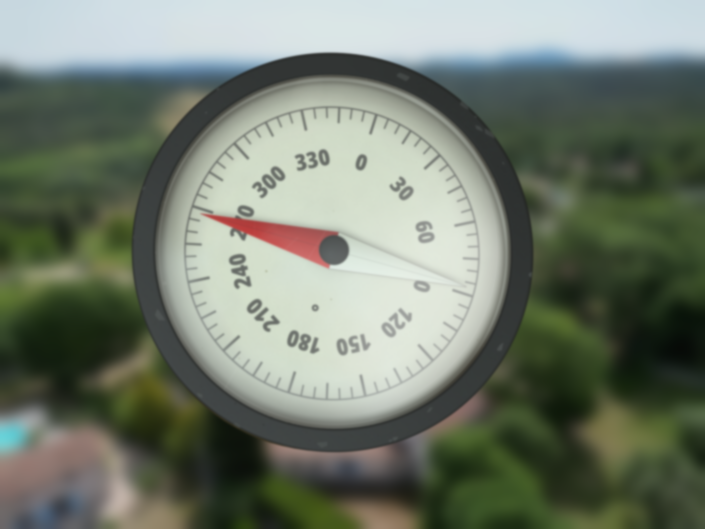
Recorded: 267.5 °
